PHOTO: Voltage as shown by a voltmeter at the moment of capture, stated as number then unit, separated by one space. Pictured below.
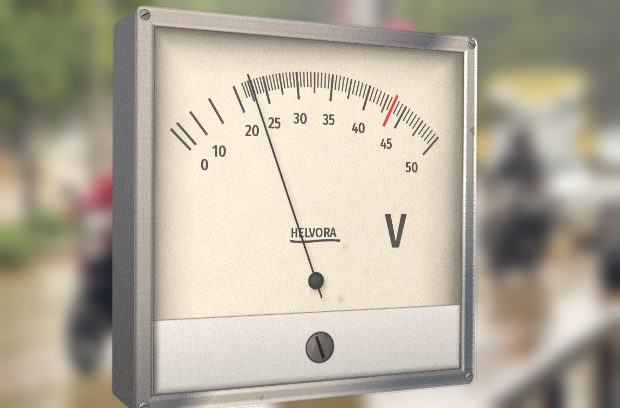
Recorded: 22.5 V
